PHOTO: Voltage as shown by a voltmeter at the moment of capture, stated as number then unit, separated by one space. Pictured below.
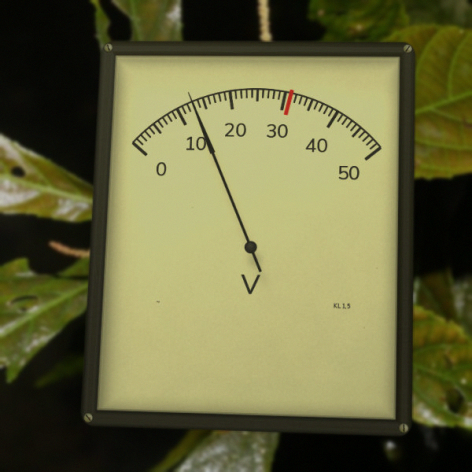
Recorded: 13 V
